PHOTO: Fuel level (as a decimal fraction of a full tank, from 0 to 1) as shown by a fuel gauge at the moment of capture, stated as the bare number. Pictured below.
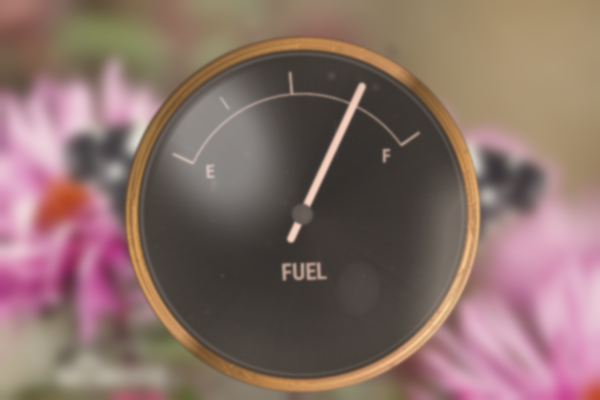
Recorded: 0.75
